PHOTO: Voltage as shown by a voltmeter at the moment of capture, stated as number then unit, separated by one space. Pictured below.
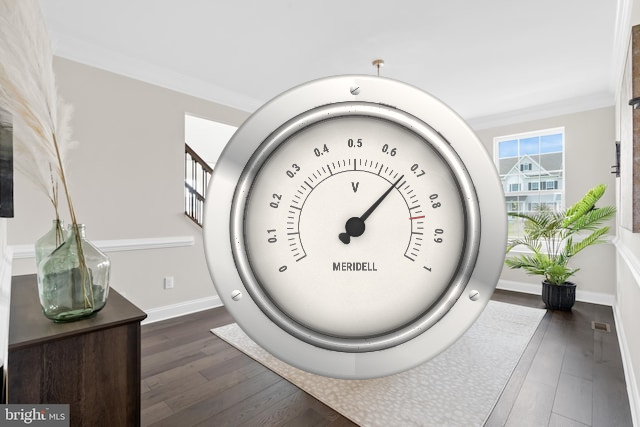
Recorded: 0.68 V
